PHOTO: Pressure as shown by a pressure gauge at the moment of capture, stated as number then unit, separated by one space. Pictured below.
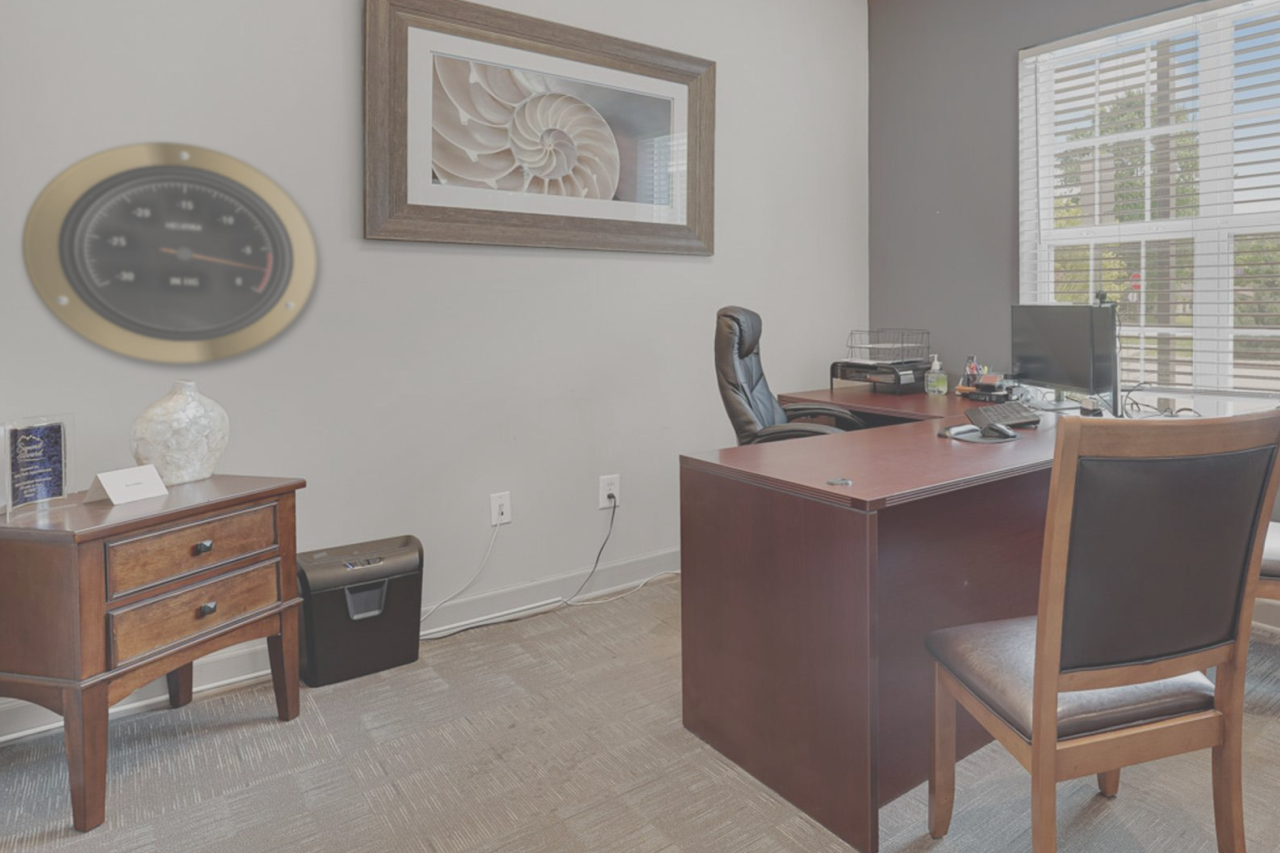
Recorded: -2.5 inHg
